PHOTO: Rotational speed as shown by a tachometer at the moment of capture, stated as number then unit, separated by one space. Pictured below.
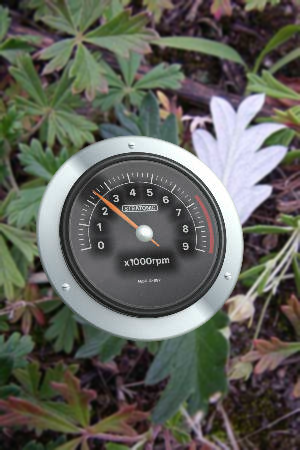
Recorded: 2400 rpm
